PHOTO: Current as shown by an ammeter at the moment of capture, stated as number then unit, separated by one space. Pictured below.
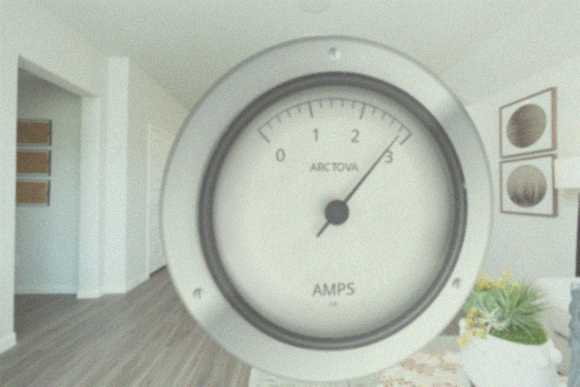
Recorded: 2.8 A
